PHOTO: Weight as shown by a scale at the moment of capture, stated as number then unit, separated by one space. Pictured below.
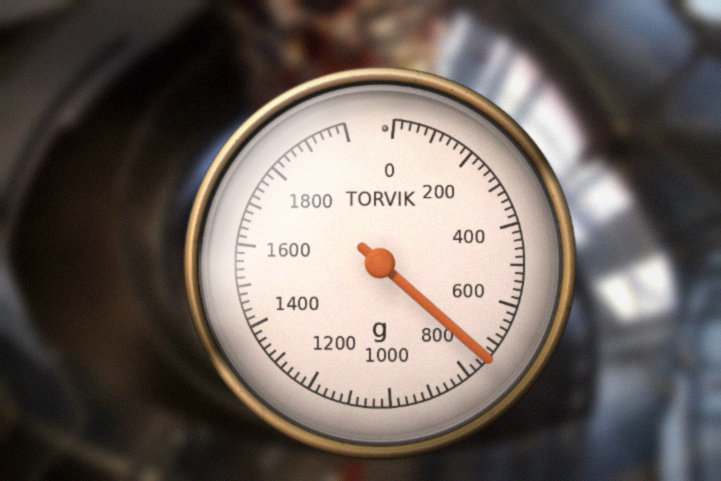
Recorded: 740 g
